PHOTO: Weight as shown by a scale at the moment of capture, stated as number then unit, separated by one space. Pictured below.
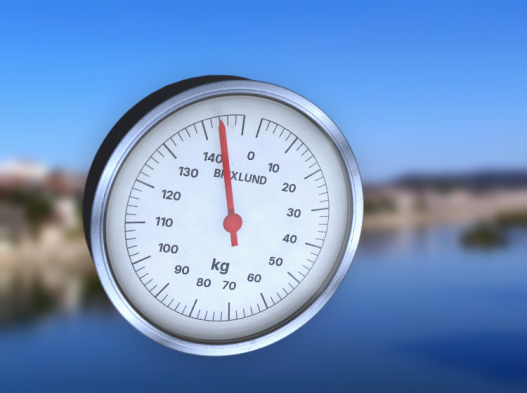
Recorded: 144 kg
